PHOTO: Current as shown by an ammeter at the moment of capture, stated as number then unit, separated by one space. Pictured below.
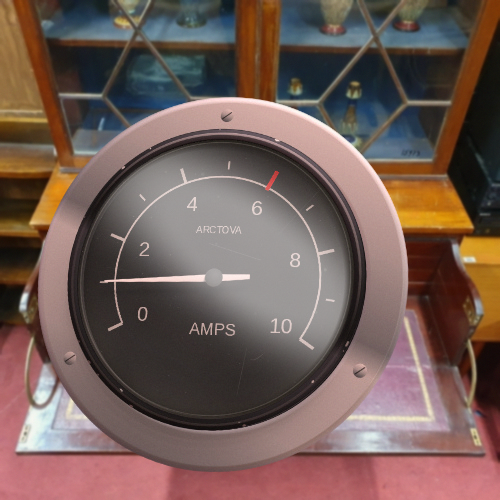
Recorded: 1 A
